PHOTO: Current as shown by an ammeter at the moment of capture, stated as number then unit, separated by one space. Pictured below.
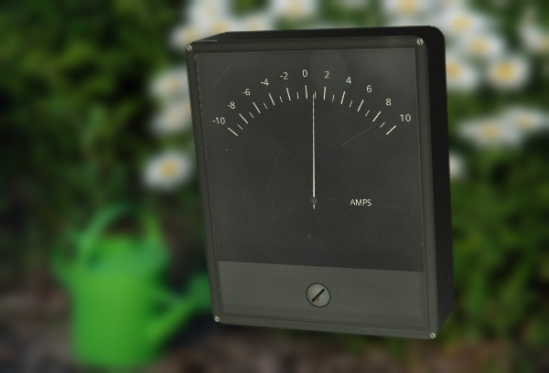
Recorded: 1 A
